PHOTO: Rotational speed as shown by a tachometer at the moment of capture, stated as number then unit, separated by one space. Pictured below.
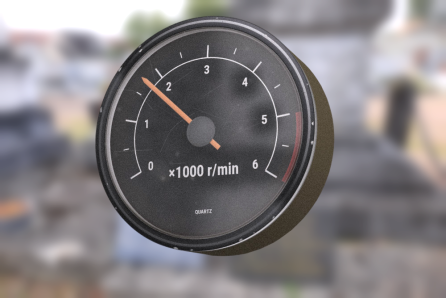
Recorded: 1750 rpm
